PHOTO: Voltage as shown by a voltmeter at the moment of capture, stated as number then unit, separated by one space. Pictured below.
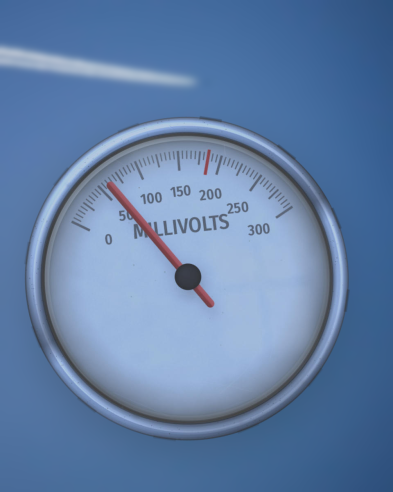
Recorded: 60 mV
